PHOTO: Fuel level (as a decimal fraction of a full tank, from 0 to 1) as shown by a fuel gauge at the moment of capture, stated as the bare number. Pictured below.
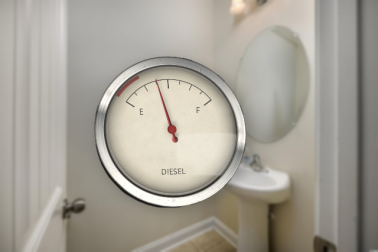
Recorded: 0.375
